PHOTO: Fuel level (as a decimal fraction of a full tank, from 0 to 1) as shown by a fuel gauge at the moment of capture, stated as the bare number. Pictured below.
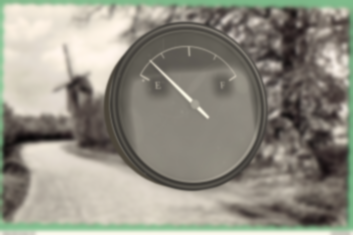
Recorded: 0.125
